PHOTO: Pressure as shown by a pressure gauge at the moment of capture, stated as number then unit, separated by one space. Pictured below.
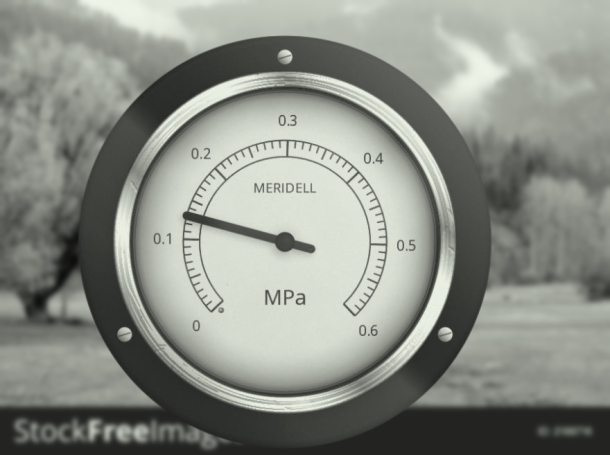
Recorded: 0.13 MPa
